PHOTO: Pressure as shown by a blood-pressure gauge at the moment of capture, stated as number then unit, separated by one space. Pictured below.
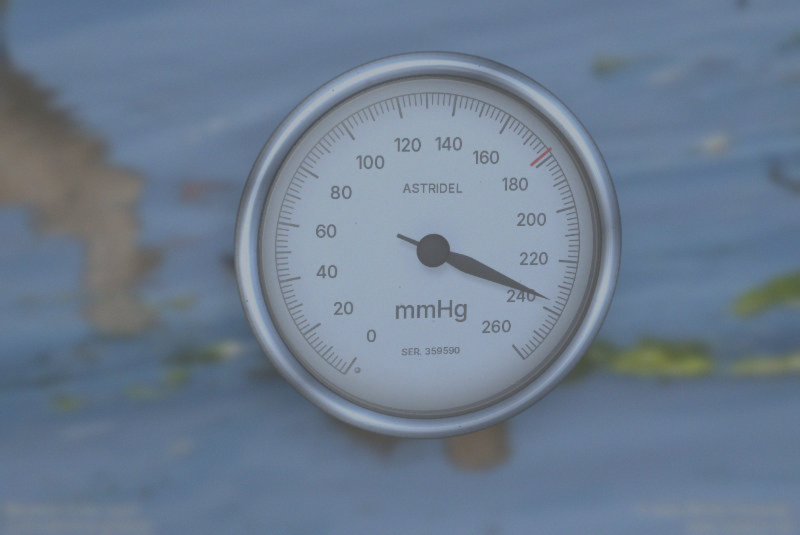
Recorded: 236 mmHg
